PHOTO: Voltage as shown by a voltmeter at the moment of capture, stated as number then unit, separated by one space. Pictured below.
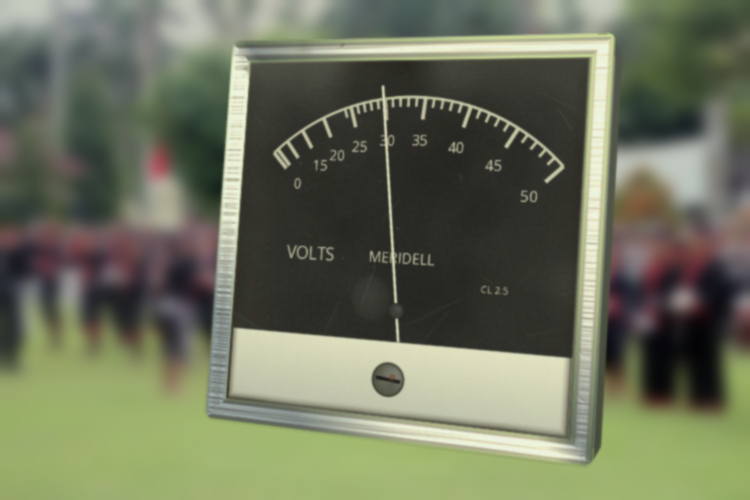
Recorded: 30 V
